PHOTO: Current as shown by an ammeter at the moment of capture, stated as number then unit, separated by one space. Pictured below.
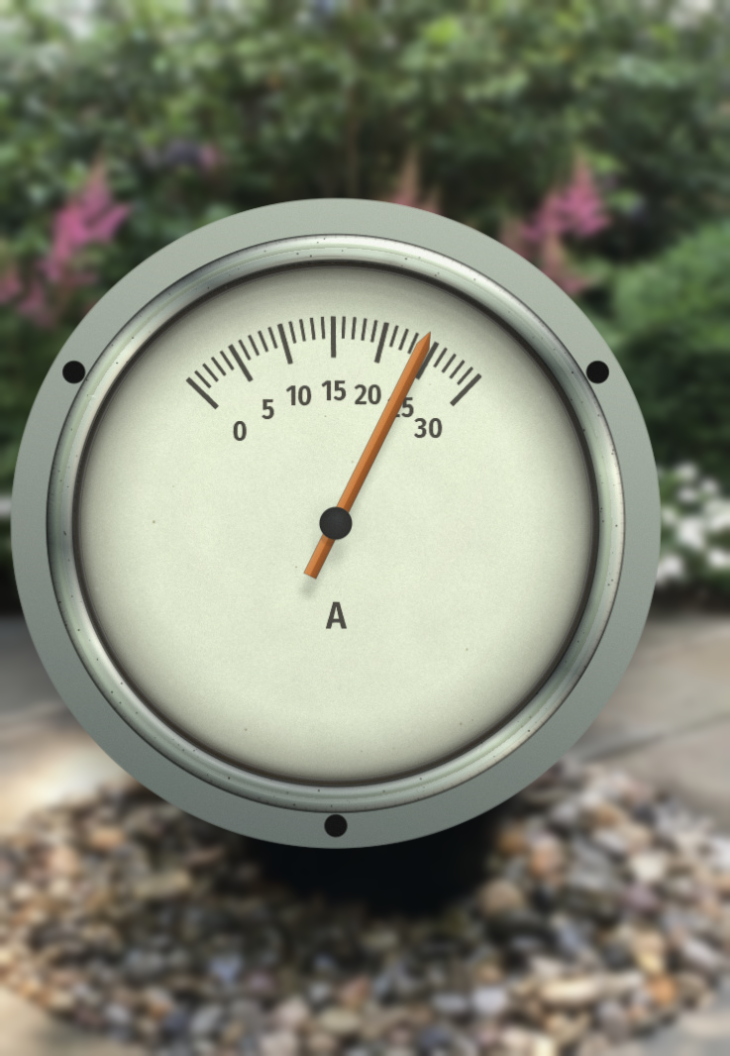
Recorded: 24 A
